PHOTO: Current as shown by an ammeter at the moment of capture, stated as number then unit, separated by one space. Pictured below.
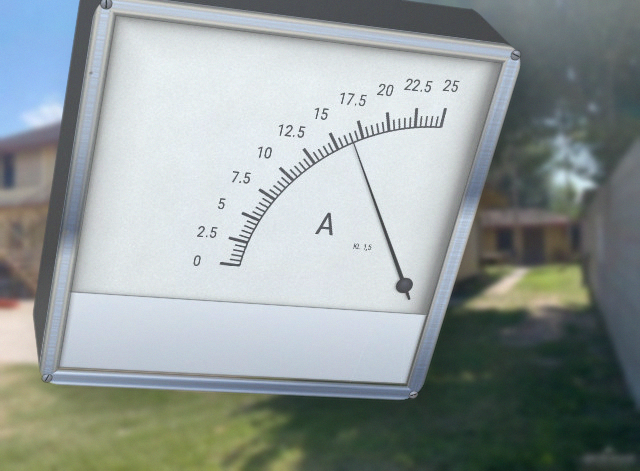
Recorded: 16.5 A
